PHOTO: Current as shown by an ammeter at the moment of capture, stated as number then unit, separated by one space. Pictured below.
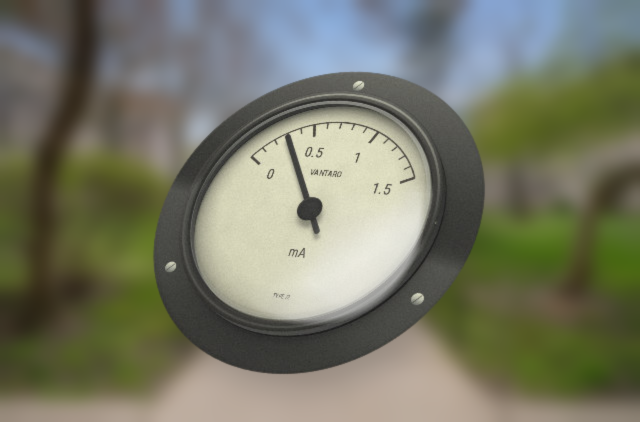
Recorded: 0.3 mA
